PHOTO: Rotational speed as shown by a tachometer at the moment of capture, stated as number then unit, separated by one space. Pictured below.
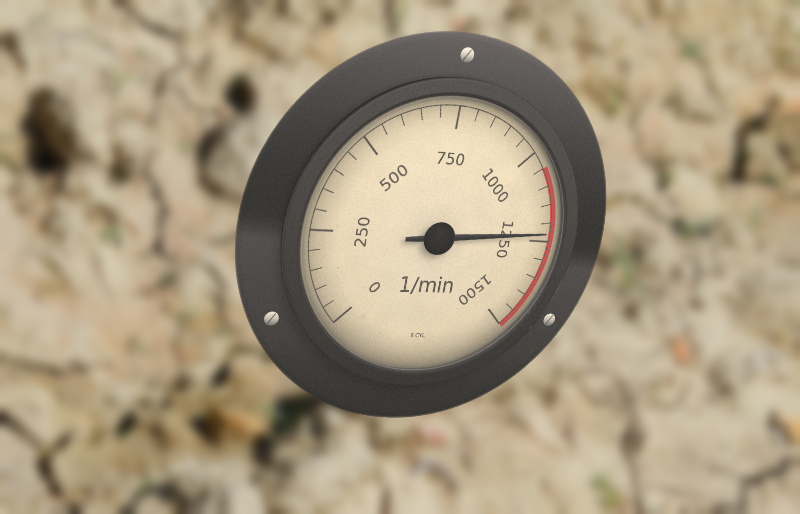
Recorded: 1225 rpm
